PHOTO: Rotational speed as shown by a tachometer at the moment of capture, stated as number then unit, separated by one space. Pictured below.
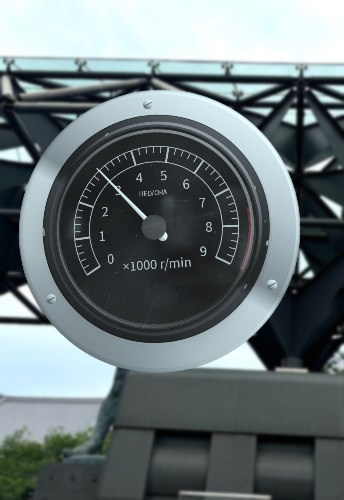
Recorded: 3000 rpm
